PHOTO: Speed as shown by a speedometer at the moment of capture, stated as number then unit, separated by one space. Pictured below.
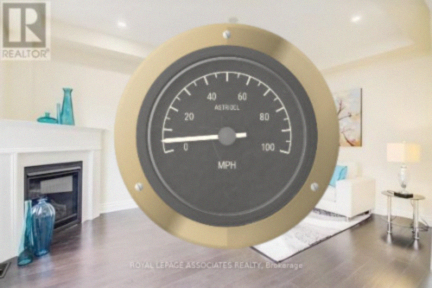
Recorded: 5 mph
